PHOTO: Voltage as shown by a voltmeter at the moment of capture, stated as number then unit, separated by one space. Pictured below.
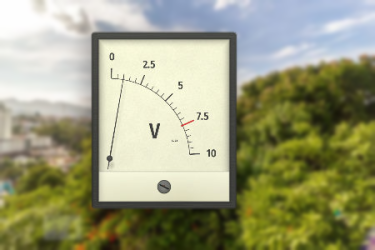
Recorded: 1 V
